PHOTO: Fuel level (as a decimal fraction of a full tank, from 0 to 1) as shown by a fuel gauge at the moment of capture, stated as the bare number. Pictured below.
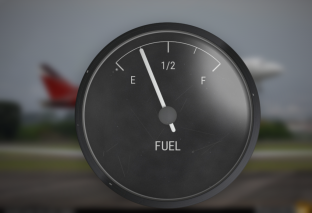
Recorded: 0.25
